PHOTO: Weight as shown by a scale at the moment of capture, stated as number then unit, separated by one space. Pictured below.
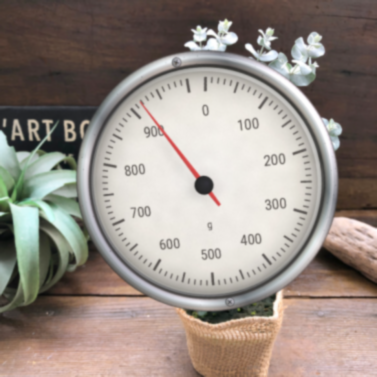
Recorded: 920 g
